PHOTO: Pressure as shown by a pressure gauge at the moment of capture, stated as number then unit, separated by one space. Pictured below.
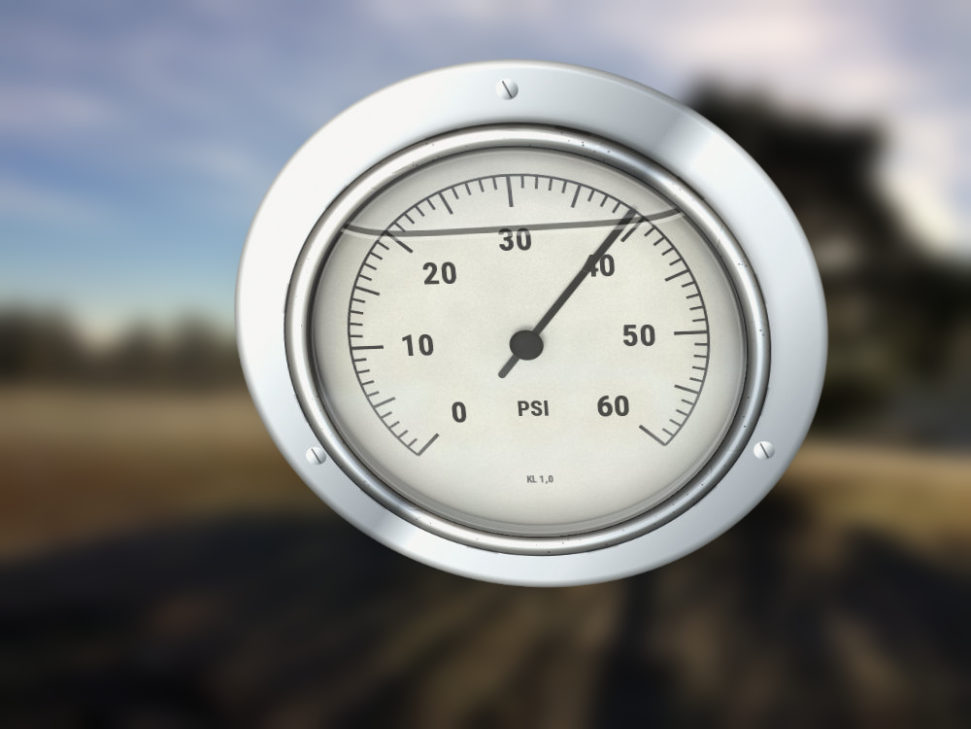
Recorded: 39 psi
